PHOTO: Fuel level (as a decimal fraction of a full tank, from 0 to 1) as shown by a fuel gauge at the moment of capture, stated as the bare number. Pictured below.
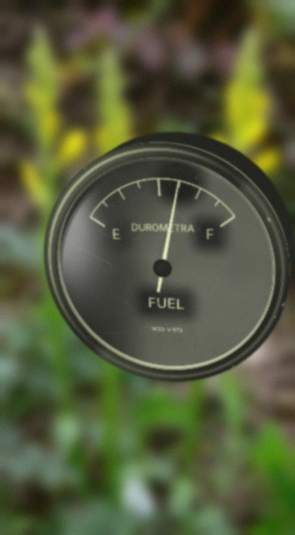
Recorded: 0.625
